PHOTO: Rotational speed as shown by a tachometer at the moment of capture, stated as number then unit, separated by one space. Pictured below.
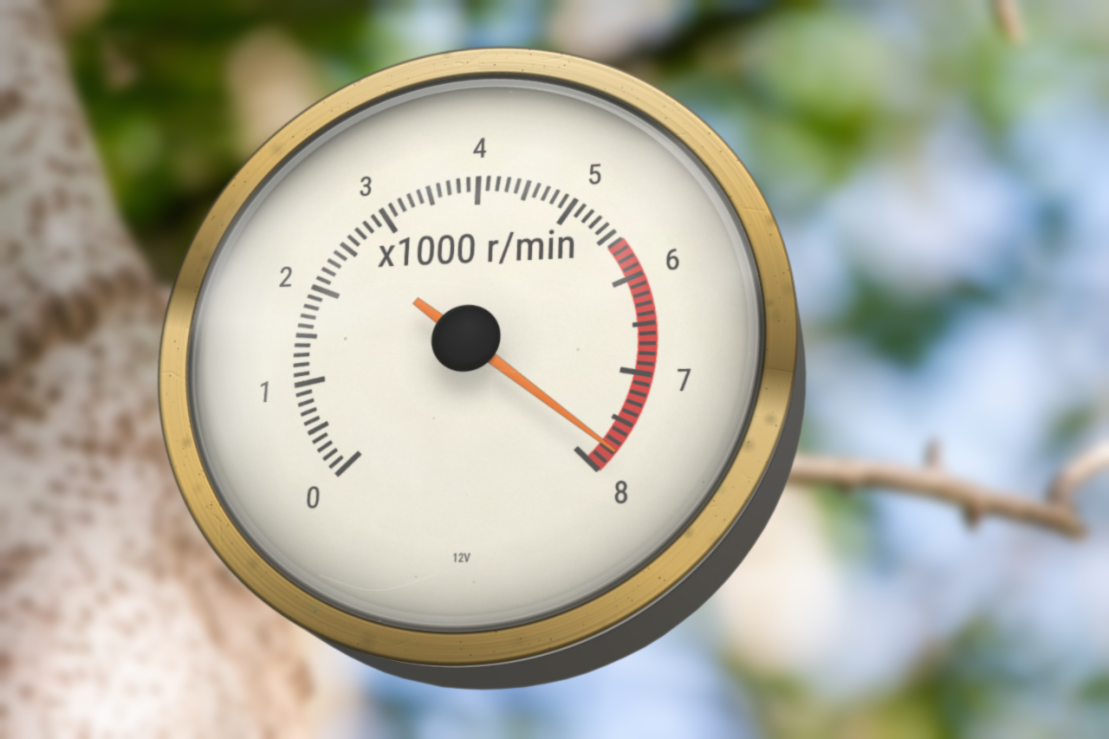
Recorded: 7800 rpm
